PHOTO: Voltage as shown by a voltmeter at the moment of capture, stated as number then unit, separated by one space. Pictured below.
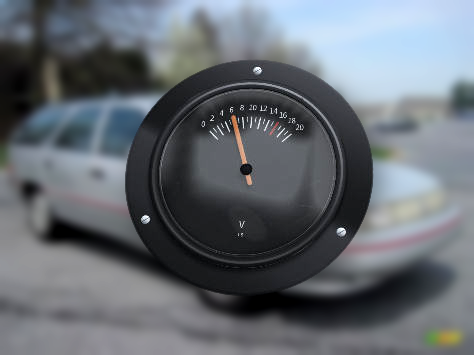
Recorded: 6 V
